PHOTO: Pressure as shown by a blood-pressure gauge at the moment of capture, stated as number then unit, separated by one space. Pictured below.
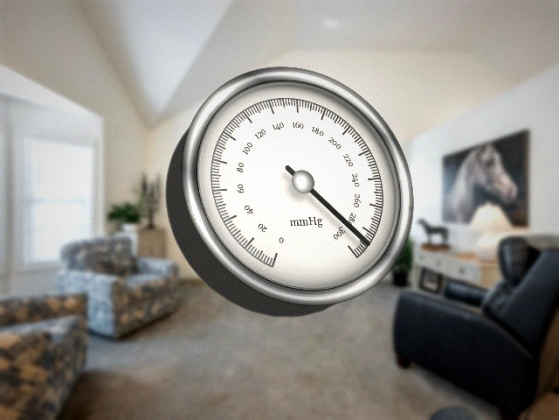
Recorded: 290 mmHg
